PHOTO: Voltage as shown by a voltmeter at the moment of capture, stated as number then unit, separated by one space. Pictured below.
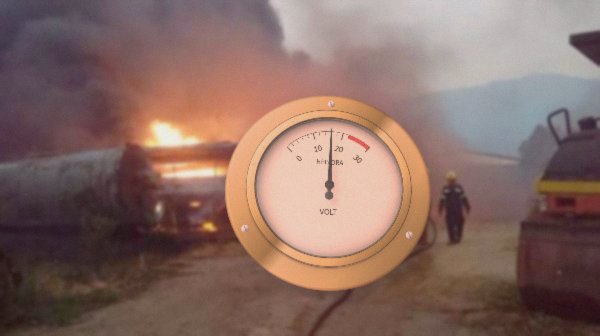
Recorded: 16 V
